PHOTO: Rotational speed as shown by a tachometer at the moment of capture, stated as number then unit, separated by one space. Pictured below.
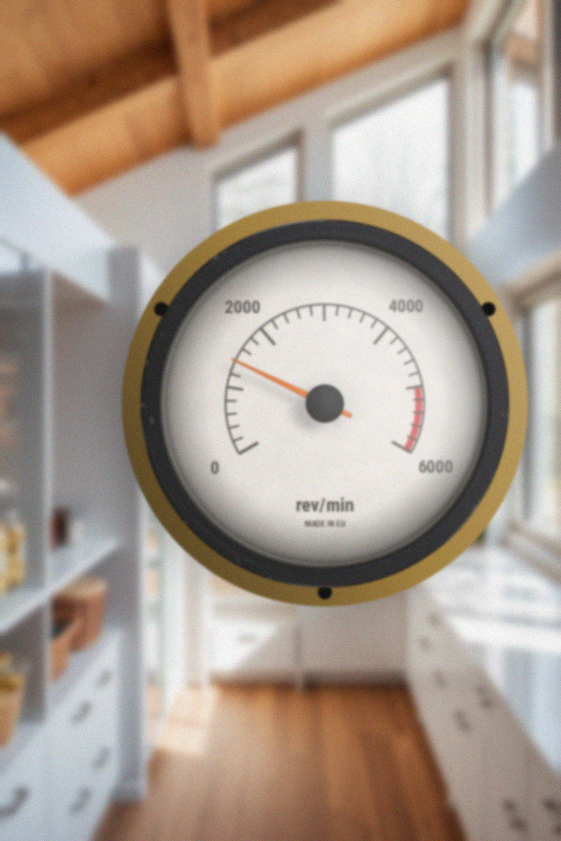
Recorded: 1400 rpm
